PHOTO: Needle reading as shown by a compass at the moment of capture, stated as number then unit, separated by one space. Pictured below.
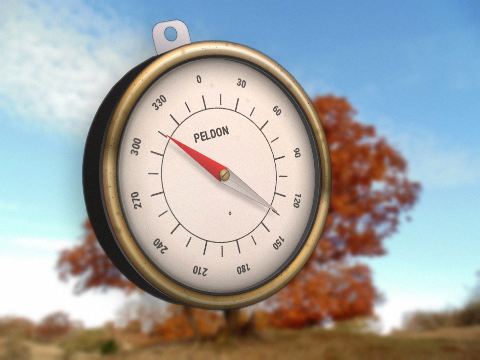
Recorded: 315 °
